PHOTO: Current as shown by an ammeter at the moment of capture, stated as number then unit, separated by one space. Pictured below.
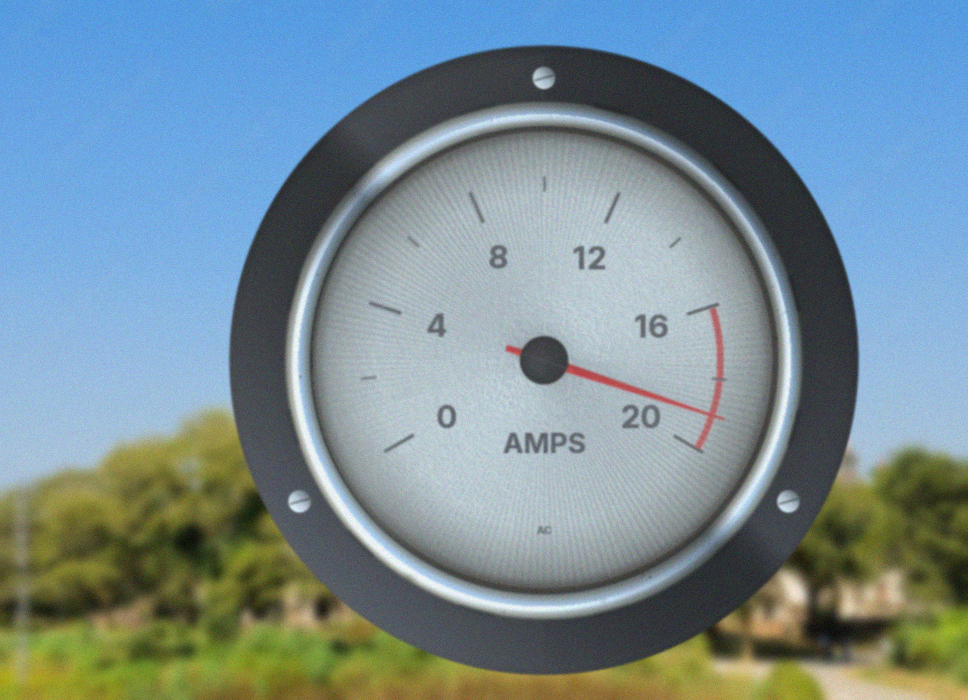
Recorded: 19 A
